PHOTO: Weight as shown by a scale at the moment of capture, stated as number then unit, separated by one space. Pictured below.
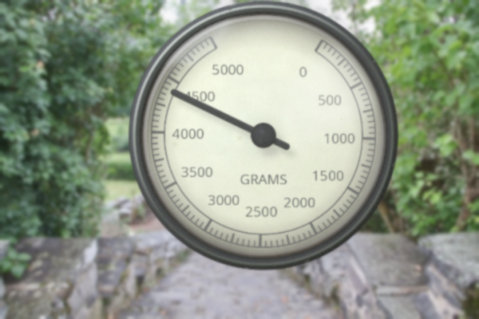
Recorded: 4400 g
